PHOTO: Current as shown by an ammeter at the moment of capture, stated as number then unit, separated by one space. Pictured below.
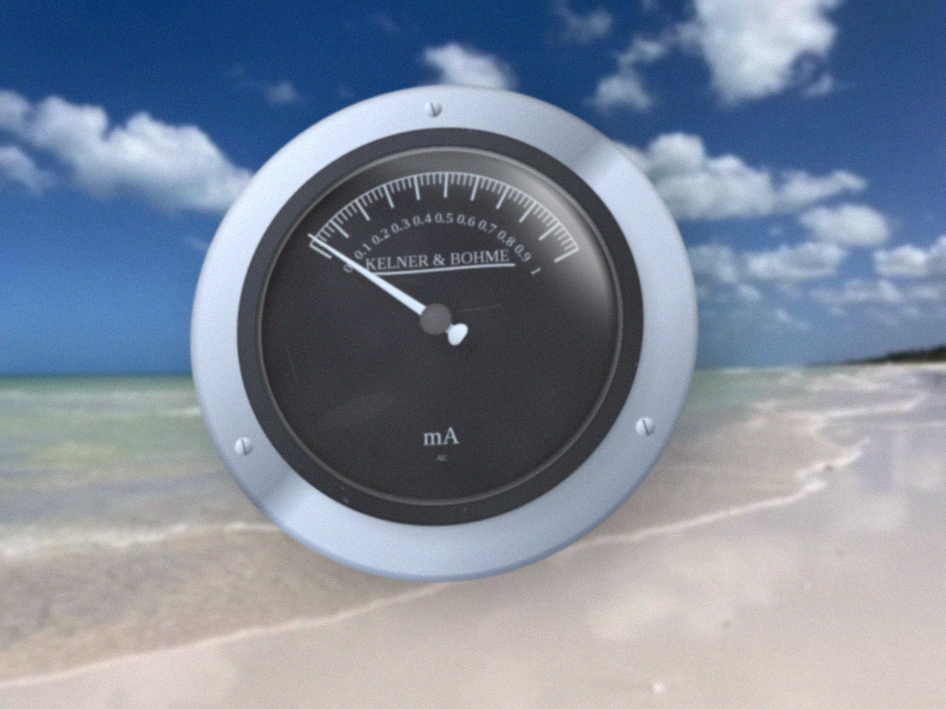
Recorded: 0.02 mA
